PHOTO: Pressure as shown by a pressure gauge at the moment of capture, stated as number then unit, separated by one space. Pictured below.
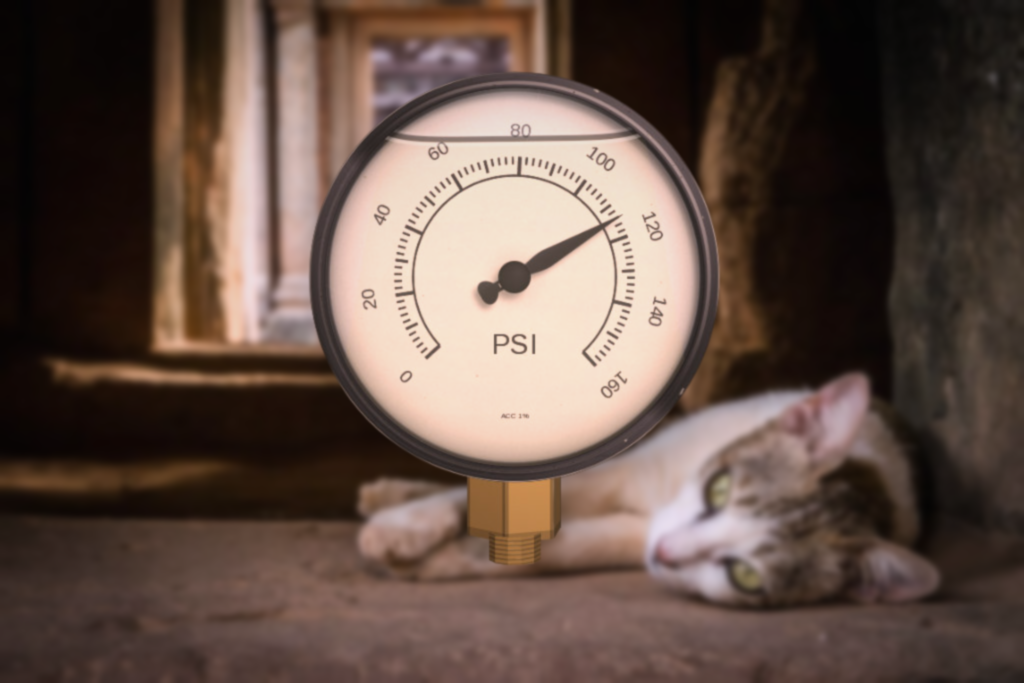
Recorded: 114 psi
